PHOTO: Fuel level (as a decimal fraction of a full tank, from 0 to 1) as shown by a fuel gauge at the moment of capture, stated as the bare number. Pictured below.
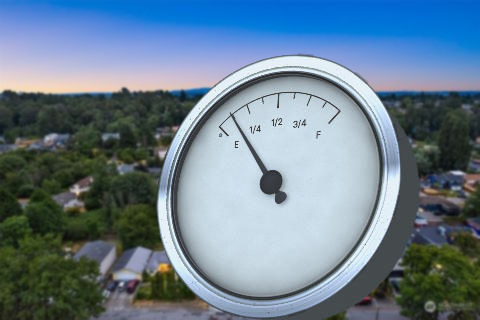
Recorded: 0.125
